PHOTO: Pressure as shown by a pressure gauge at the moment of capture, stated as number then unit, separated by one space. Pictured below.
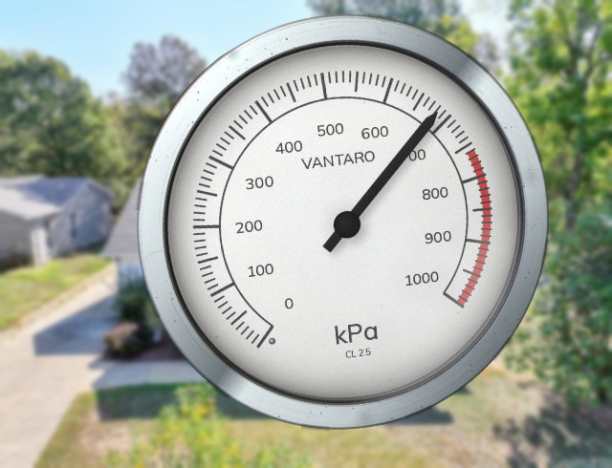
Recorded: 680 kPa
